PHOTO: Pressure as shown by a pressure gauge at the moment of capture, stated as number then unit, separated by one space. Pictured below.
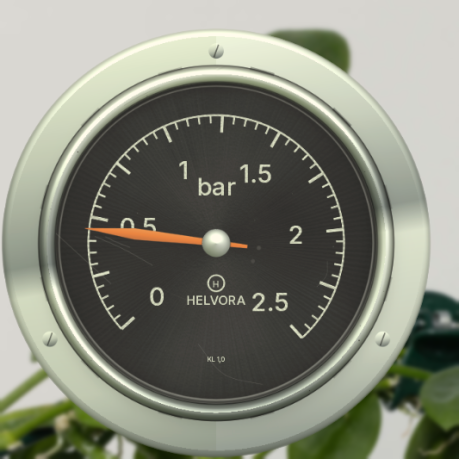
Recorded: 0.45 bar
